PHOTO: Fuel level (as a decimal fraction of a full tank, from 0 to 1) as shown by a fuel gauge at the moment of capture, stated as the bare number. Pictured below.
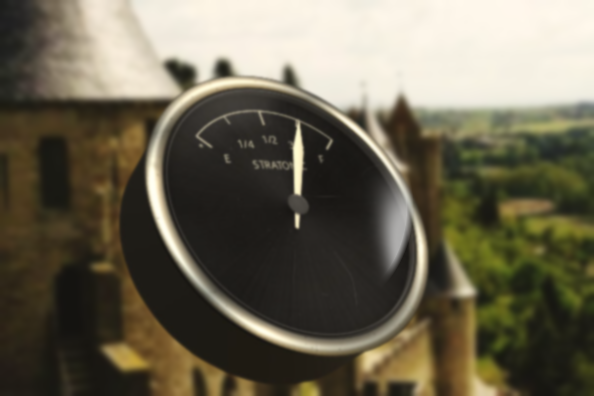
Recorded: 0.75
